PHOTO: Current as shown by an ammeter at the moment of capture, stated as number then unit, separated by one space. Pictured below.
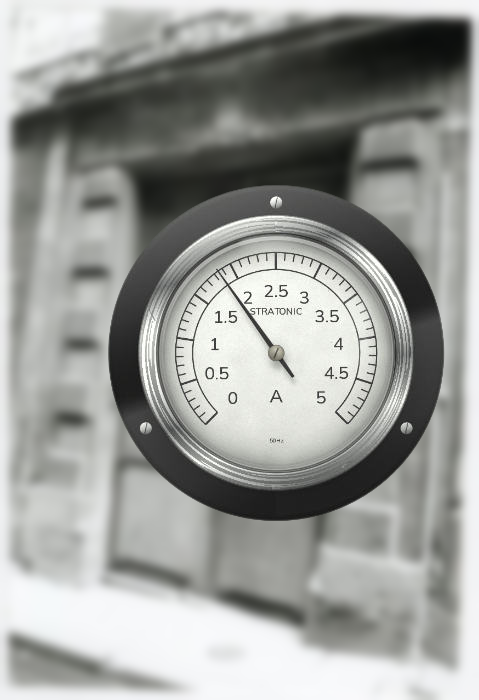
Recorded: 1.85 A
